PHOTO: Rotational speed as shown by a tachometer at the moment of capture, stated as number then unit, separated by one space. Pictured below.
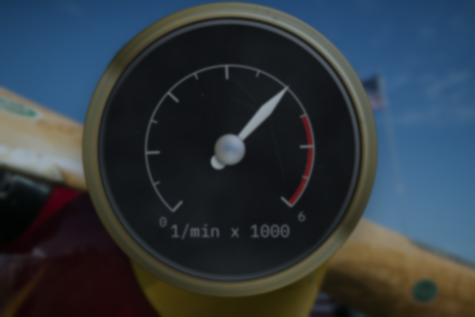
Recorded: 4000 rpm
